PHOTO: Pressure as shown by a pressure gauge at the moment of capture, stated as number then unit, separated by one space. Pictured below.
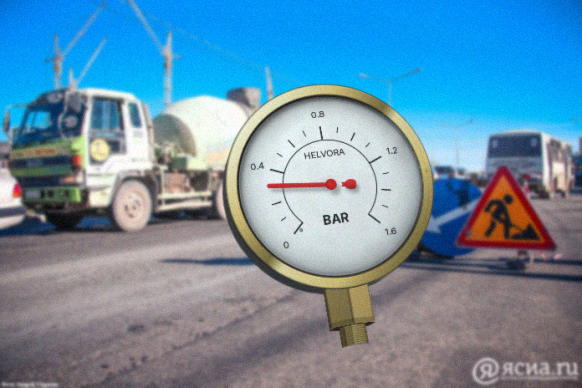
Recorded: 0.3 bar
